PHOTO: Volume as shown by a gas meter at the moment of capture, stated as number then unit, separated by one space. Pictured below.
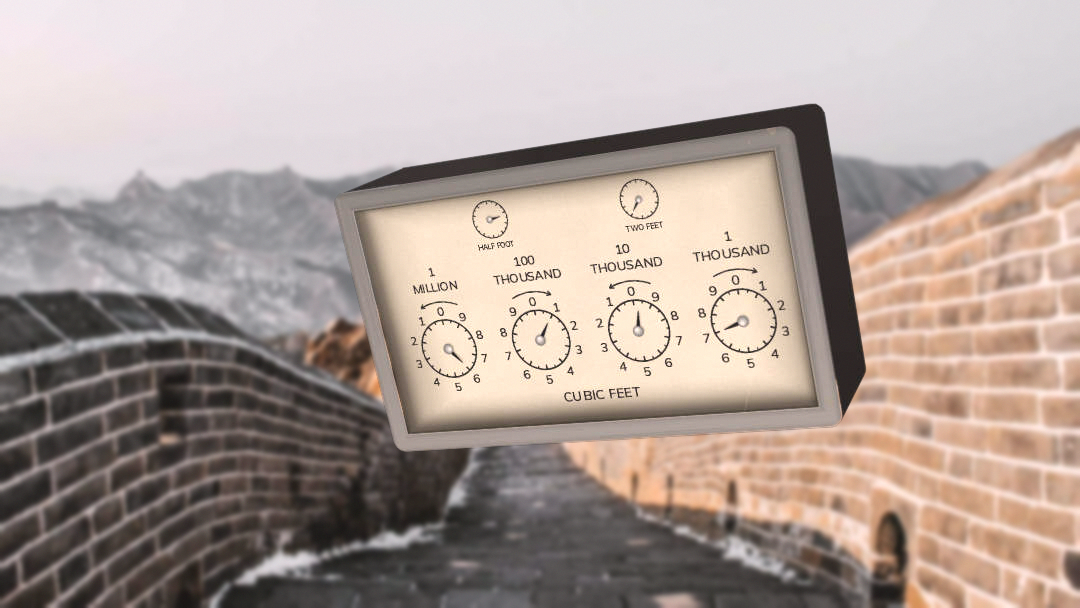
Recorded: 609700 ft³
